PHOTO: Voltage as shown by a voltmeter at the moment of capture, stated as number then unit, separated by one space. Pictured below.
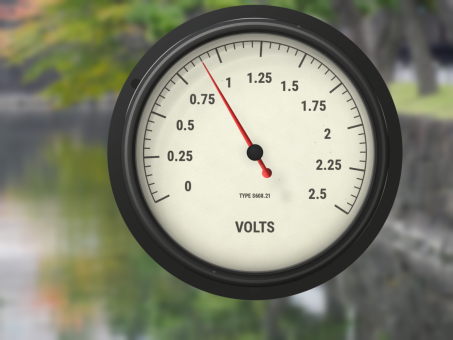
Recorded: 0.9 V
